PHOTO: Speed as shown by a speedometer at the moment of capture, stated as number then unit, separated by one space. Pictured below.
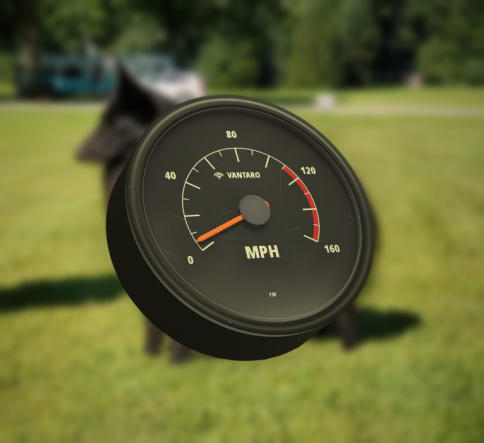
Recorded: 5 mph
